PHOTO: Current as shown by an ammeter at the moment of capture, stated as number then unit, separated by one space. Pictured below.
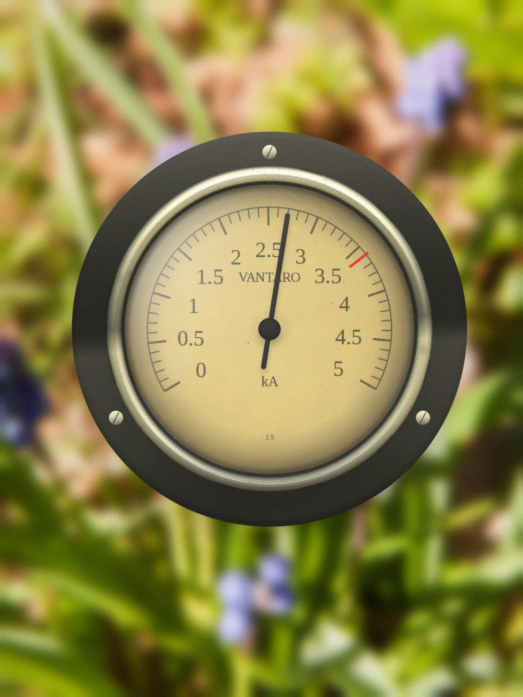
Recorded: 2.7 kA
